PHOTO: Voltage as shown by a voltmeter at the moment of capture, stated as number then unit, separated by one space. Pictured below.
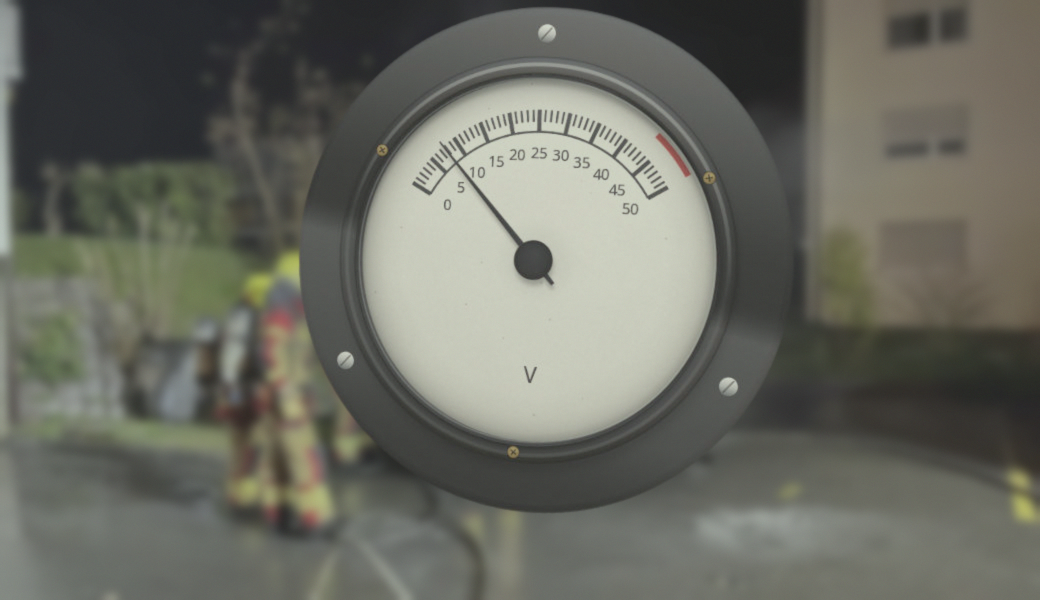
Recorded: 8 V
